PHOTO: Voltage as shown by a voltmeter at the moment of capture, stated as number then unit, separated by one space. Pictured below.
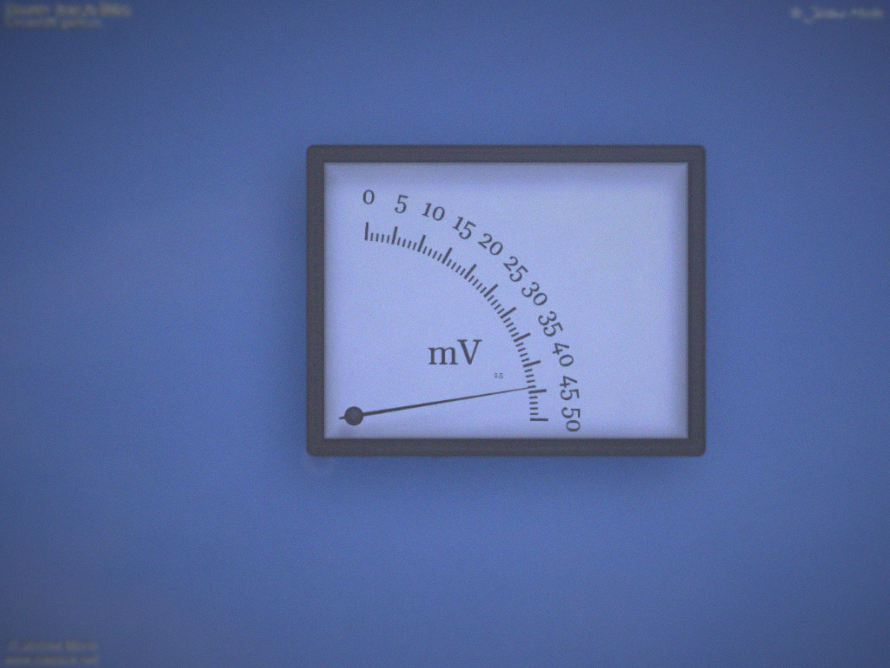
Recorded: 44 mV
